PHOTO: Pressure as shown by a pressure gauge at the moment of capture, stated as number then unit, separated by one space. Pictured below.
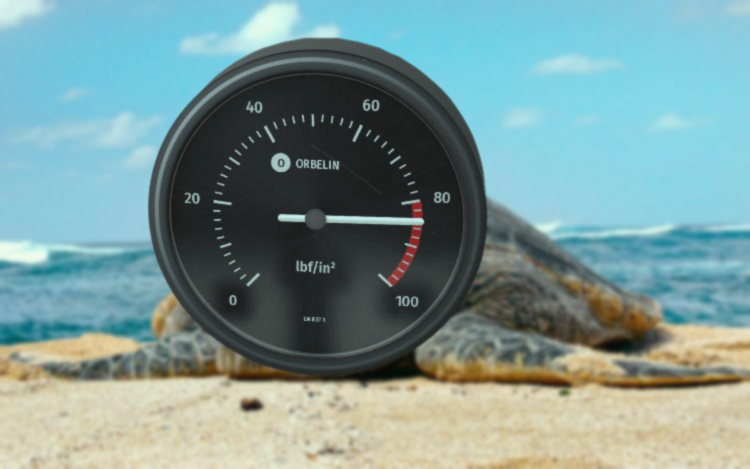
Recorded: 84 psi
